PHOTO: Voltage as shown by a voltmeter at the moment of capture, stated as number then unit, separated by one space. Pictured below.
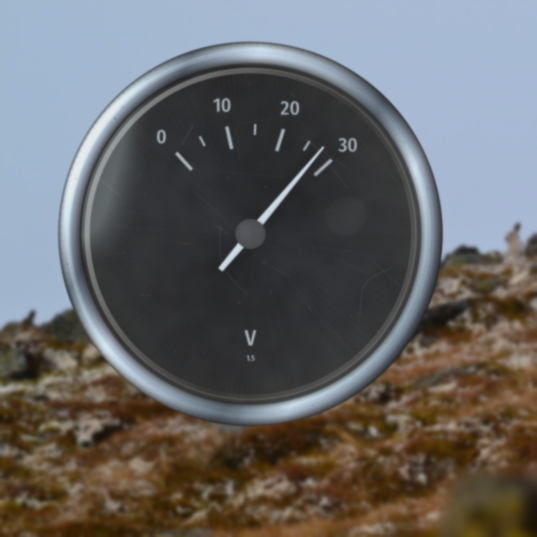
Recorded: 27.5 V
